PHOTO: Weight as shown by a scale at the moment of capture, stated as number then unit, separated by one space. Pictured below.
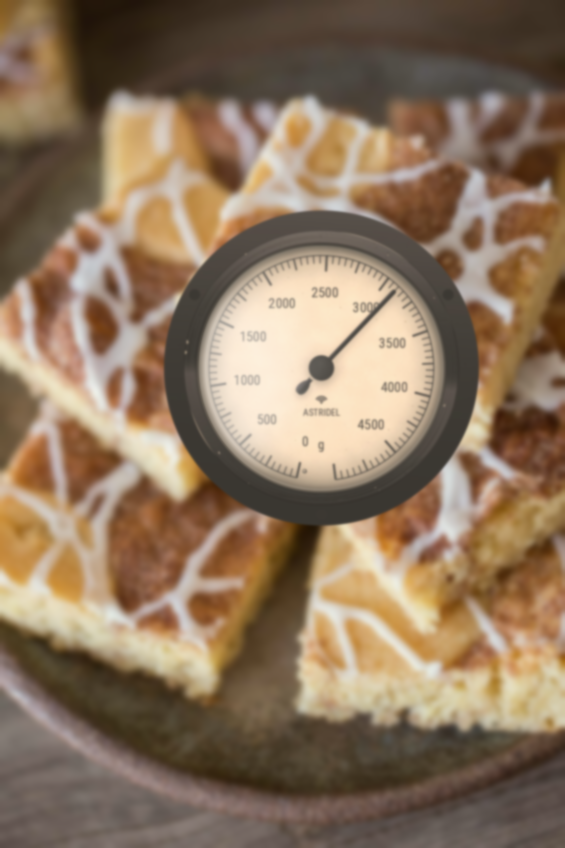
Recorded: 3100 g
